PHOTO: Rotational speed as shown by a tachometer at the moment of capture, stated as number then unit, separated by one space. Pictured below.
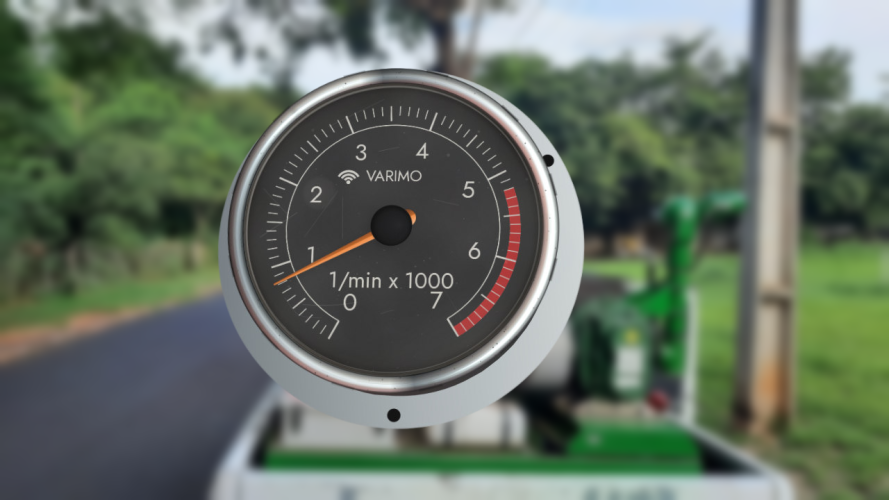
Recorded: 800 rpm
